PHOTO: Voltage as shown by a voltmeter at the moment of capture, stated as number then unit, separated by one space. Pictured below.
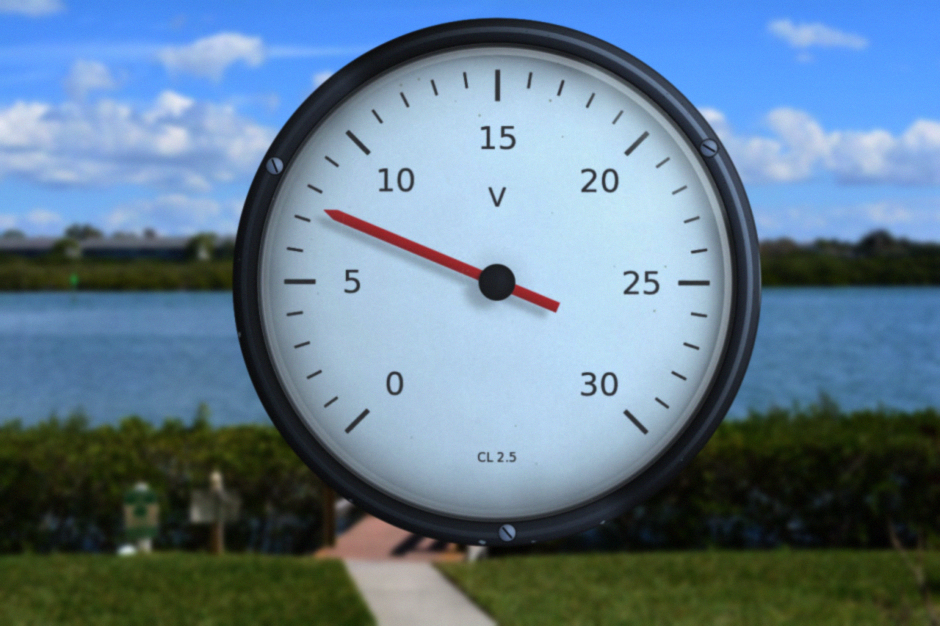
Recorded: 7.5 V
